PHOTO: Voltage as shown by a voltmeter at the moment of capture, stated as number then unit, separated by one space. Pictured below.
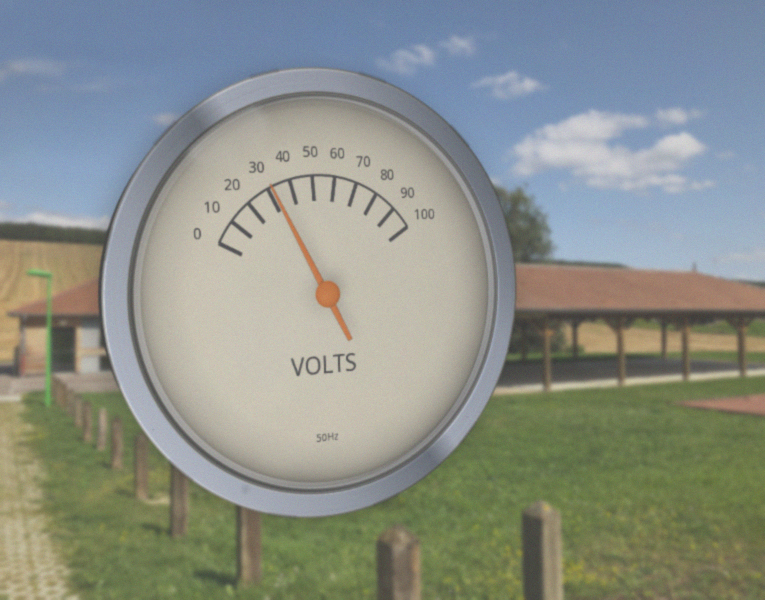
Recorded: 30 V
